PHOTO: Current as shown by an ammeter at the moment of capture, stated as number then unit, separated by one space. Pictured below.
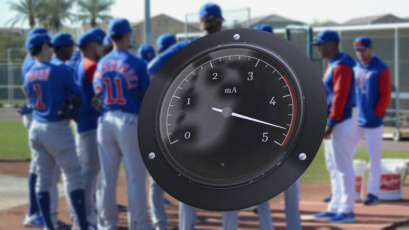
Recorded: 4.7 mA
